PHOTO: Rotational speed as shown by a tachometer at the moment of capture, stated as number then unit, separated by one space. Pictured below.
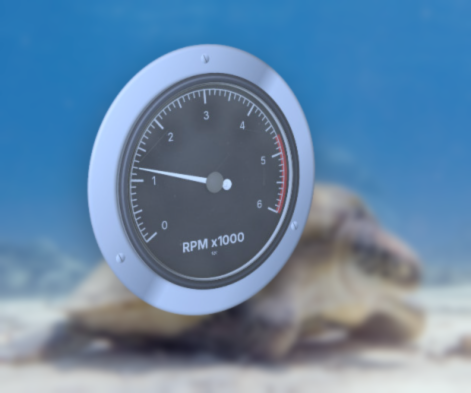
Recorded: 1200 rpm
